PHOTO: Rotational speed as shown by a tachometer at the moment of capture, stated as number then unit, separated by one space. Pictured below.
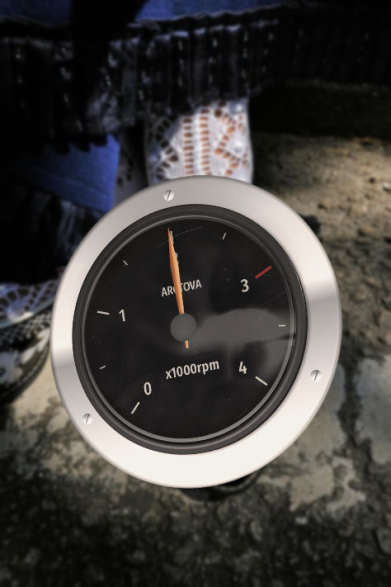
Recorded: 2000 rpm
